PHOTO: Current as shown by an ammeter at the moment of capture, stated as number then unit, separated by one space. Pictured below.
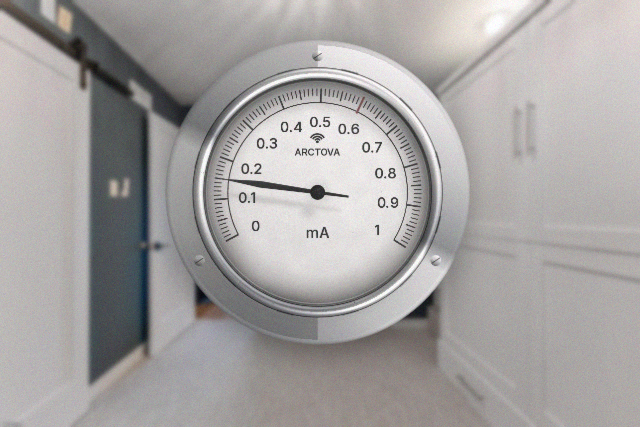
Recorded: 0.15 mA
